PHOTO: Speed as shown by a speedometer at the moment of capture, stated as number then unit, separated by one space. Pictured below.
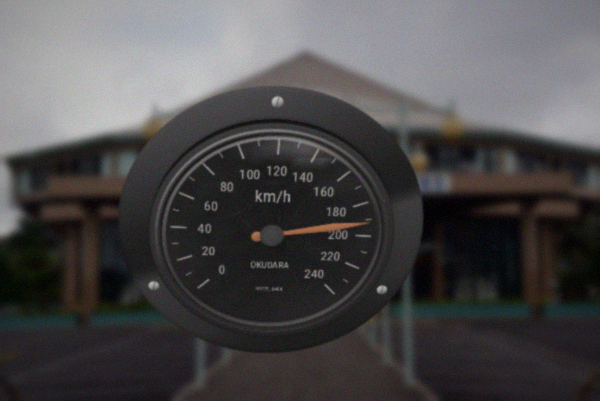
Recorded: 190 km/h
